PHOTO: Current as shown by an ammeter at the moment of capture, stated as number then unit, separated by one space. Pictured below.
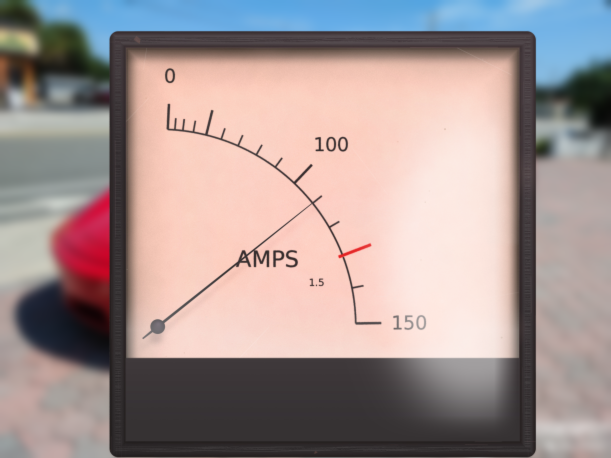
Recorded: 110 A
